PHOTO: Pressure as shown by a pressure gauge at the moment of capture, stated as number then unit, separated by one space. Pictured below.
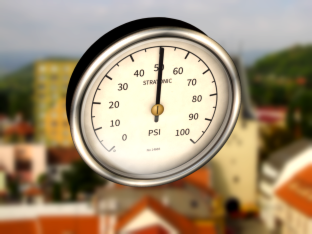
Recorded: 50 psi
